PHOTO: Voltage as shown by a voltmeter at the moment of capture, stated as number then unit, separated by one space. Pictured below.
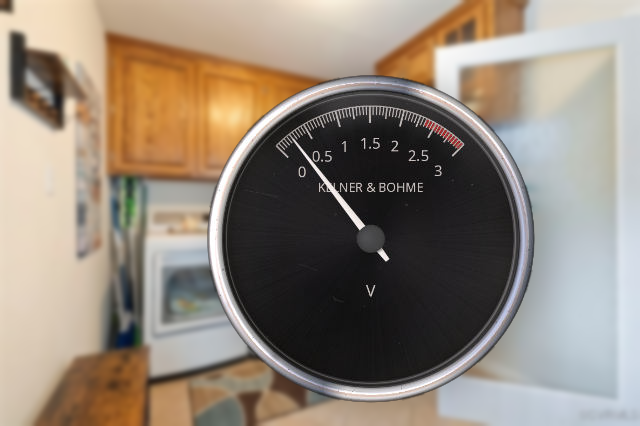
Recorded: 0.25 V
